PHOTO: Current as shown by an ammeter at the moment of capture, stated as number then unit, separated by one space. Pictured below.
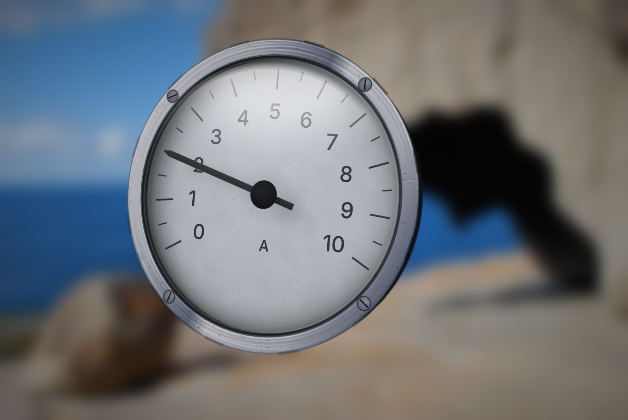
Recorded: 2 A
